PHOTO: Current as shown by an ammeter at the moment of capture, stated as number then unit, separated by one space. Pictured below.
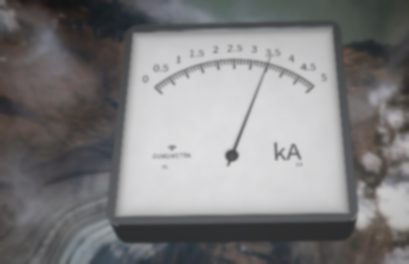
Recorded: 3.5 kA
